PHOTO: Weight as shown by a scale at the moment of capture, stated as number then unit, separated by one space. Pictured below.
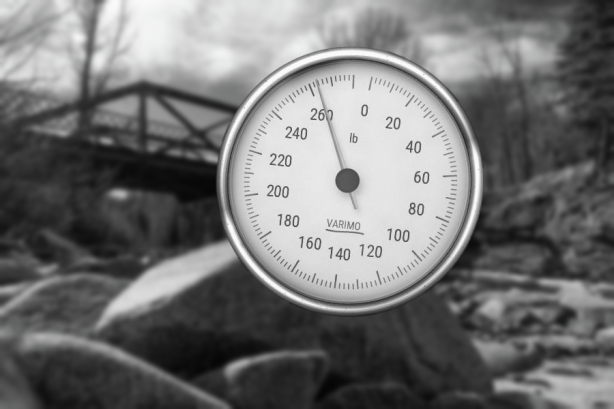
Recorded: 264 lb
